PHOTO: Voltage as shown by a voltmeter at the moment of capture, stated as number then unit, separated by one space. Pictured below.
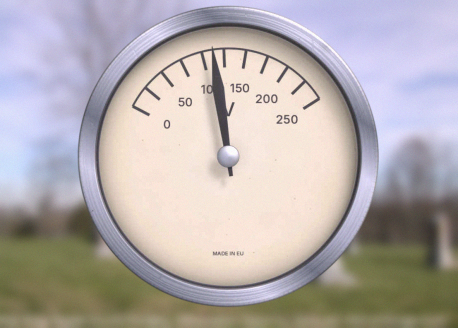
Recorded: 112.5 V
